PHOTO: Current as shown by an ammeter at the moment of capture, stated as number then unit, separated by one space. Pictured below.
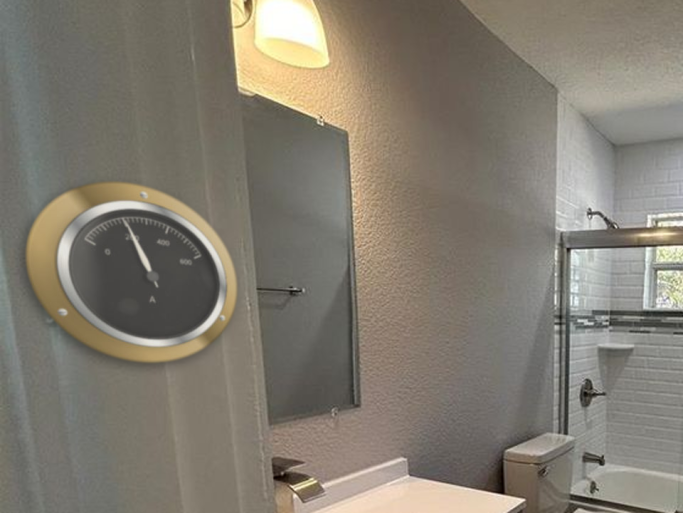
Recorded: 200 A
